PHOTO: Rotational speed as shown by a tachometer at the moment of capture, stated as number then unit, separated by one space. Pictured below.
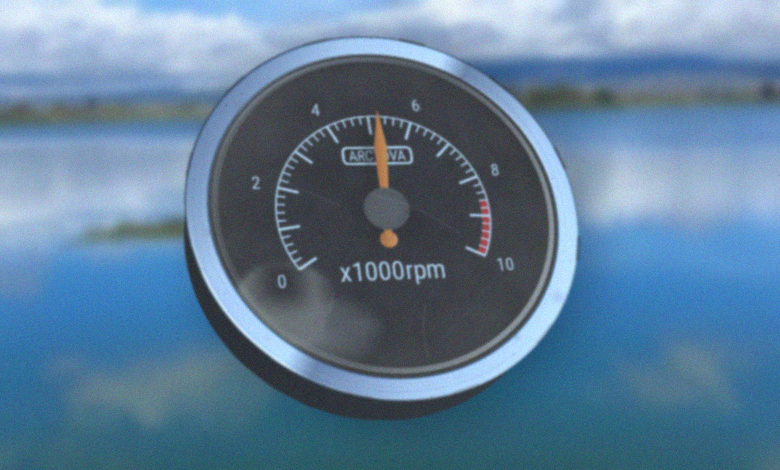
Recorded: 5200 rpm
